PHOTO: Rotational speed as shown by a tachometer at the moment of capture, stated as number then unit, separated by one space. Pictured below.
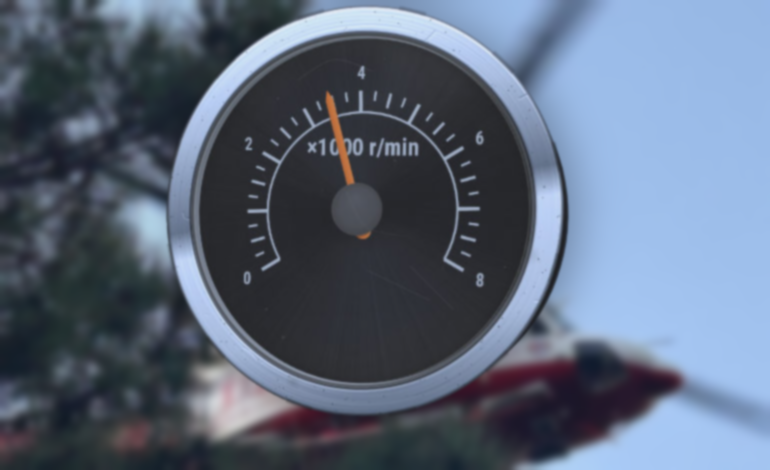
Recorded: 3500 rpm
